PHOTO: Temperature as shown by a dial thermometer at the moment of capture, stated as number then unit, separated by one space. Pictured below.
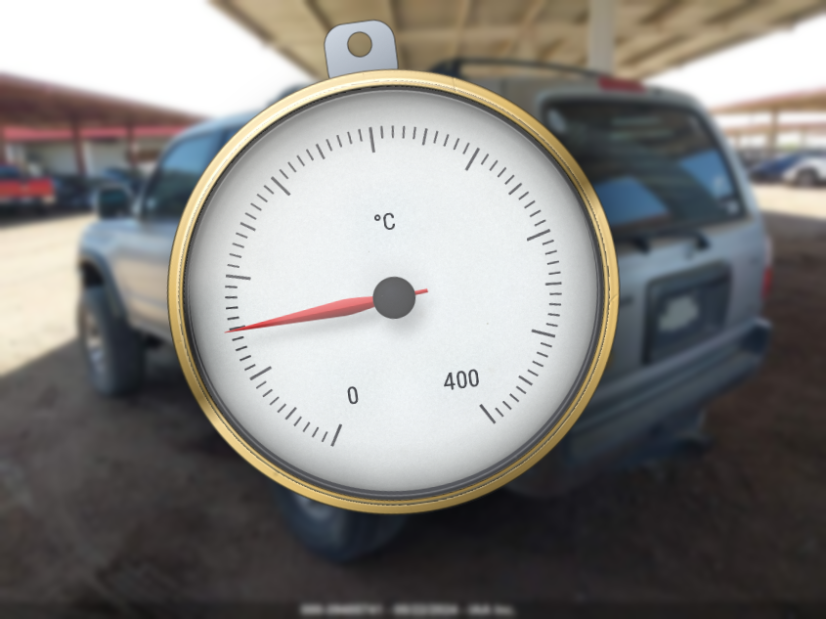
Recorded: 75 °C
